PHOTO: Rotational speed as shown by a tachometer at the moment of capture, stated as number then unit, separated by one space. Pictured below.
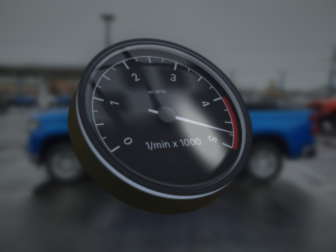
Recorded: 4750 rpm
